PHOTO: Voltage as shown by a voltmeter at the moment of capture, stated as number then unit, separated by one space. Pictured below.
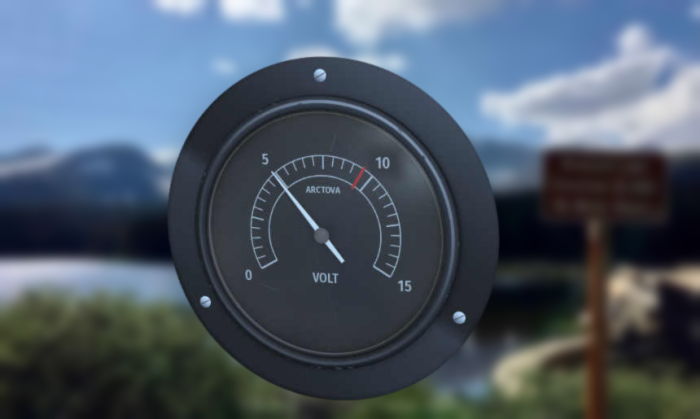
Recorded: 5 V
